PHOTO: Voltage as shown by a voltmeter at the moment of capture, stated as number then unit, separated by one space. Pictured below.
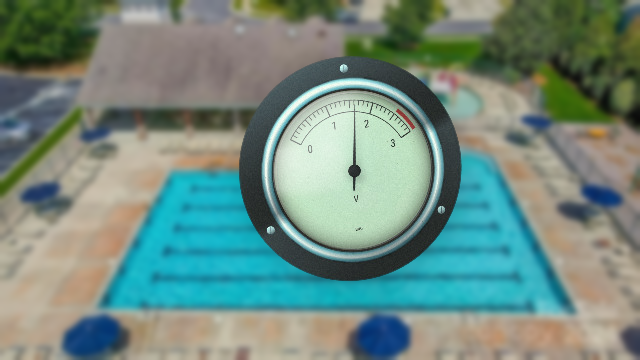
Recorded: 1.6 V
